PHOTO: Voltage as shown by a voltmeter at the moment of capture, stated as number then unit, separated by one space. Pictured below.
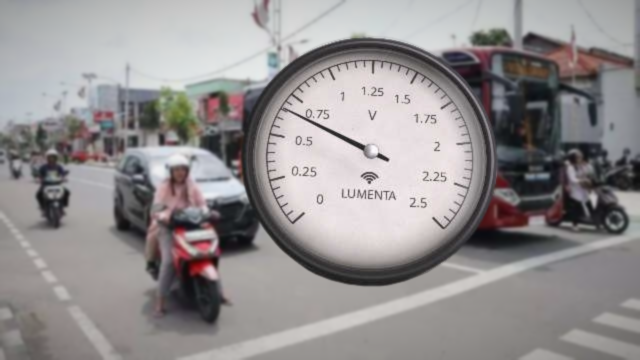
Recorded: 0.65 V
